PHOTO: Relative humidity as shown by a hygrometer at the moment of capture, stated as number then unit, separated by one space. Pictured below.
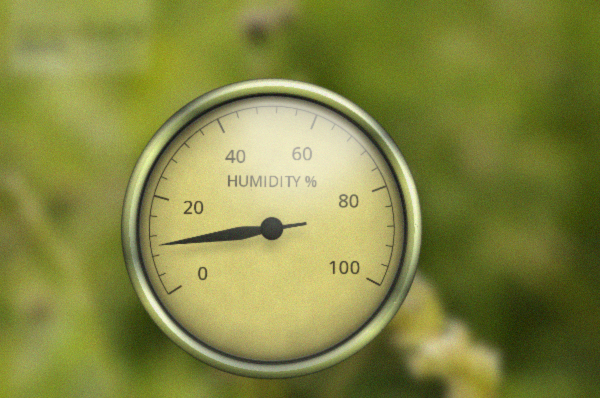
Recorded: 10 %
